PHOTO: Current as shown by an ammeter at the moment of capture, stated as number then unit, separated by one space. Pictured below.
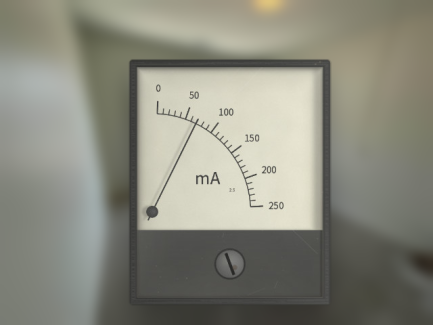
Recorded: 70 mA
